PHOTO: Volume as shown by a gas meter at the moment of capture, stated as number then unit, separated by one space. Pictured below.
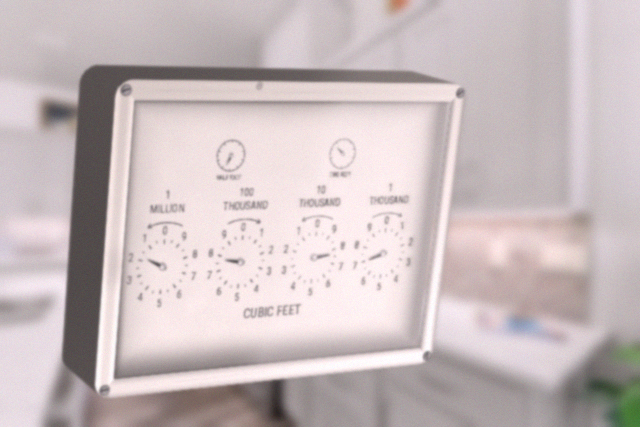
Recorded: 177700 ft³
